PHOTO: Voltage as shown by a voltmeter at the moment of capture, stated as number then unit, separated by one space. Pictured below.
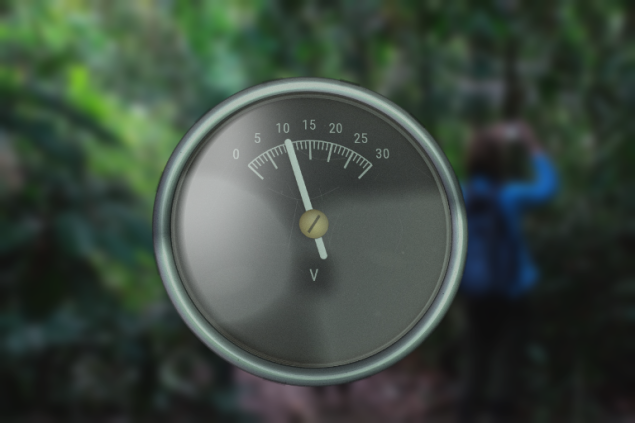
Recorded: 10 V
